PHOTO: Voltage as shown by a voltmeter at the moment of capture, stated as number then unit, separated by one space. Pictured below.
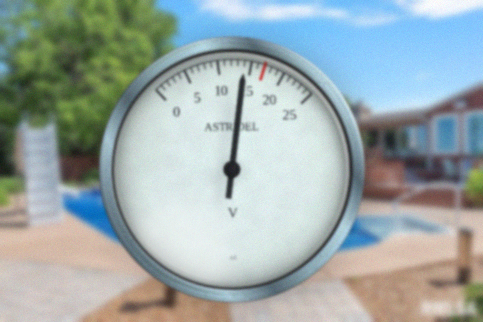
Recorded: 14 V
